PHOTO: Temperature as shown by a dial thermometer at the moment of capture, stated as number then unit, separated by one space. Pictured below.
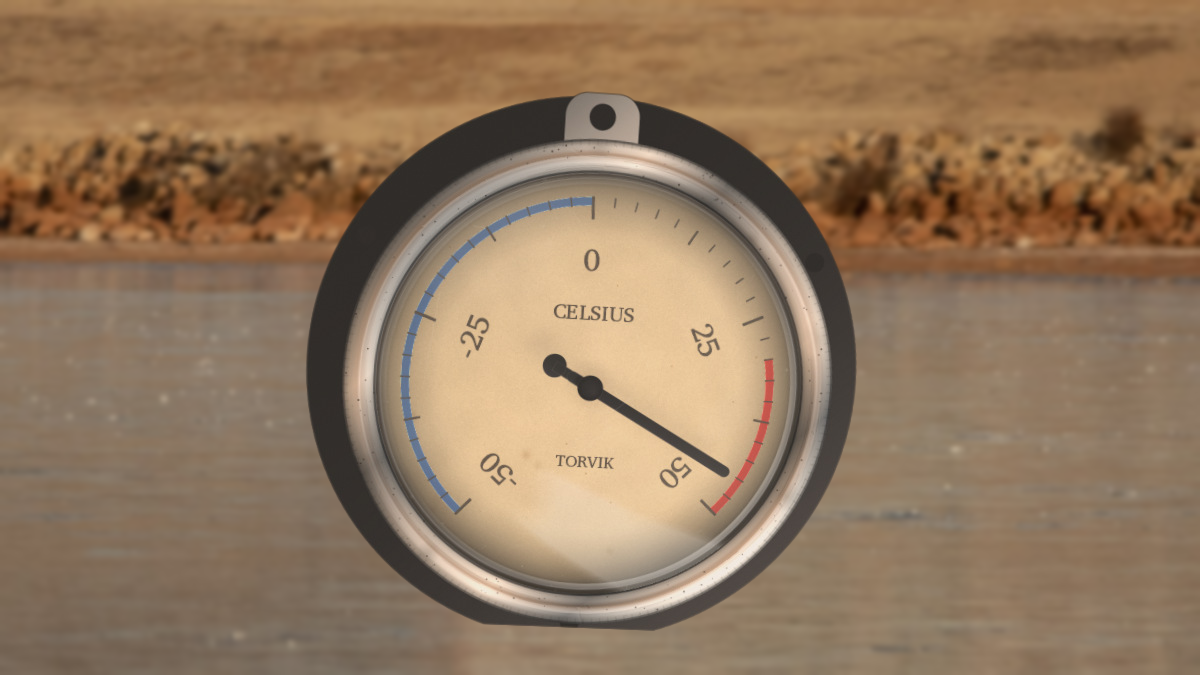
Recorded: 45 °C
